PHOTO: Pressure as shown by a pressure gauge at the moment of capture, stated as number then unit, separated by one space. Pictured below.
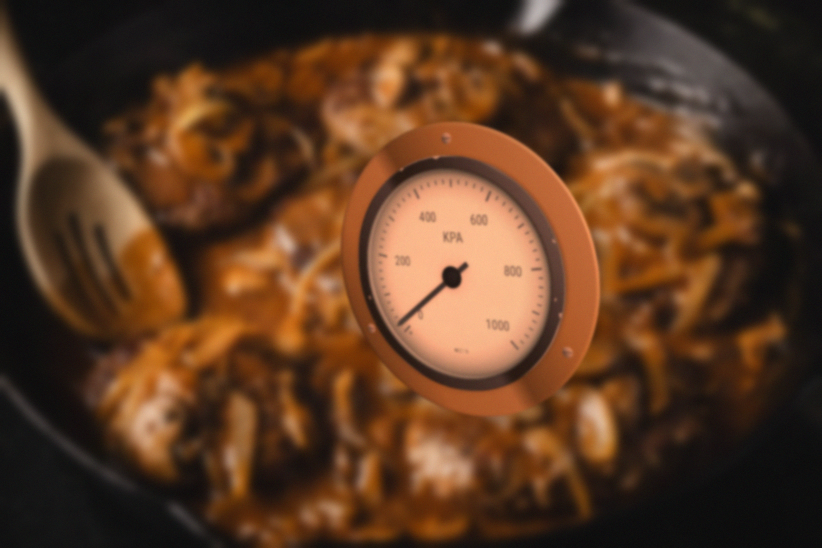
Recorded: 20 kPa
